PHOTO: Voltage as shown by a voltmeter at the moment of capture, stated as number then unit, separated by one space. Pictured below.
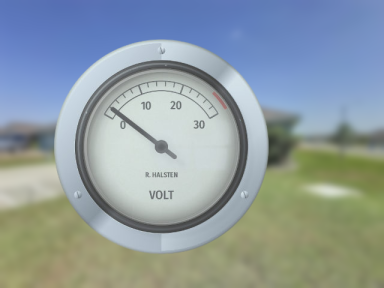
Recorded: 2 V
